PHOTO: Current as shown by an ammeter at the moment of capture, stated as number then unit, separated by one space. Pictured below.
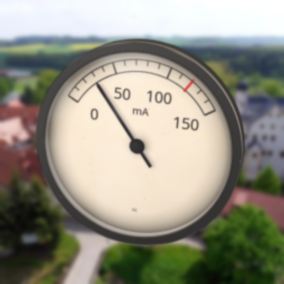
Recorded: 30 mA
